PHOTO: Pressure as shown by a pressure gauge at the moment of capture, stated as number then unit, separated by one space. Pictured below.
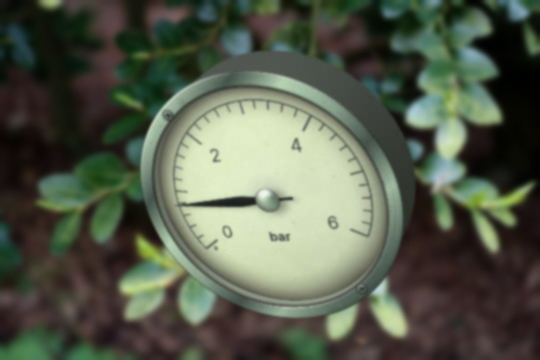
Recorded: 0.8 bar
